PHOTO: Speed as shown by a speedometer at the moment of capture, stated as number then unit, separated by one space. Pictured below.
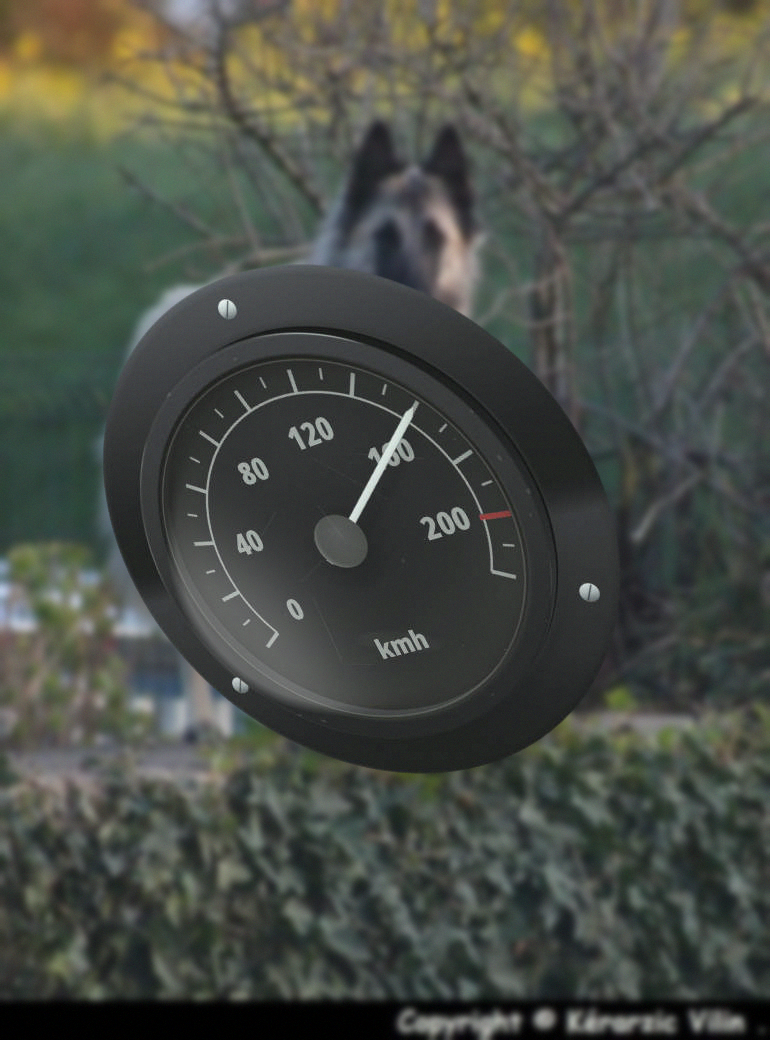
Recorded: 160 km/h
